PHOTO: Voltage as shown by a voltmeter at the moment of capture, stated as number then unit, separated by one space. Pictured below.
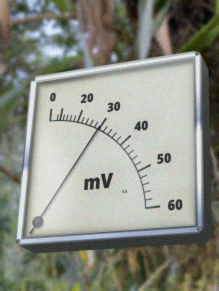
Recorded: 30 mV
